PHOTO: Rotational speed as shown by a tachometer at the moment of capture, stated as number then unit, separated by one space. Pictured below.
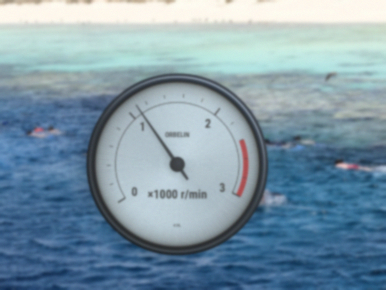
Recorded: 1100 rpm
